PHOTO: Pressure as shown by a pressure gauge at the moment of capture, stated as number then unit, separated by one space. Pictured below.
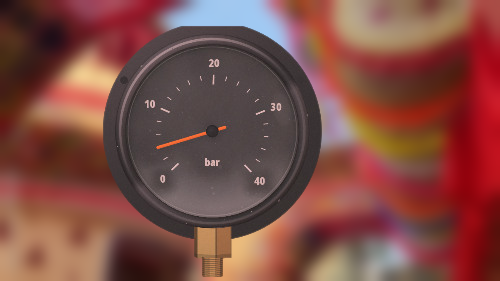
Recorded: 4 bar
